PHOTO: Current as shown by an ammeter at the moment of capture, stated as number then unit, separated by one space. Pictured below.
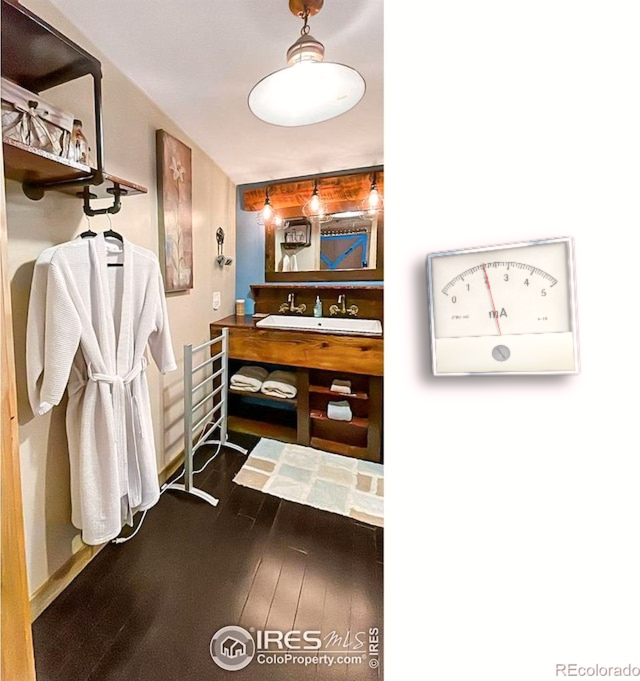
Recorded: 2 mA
